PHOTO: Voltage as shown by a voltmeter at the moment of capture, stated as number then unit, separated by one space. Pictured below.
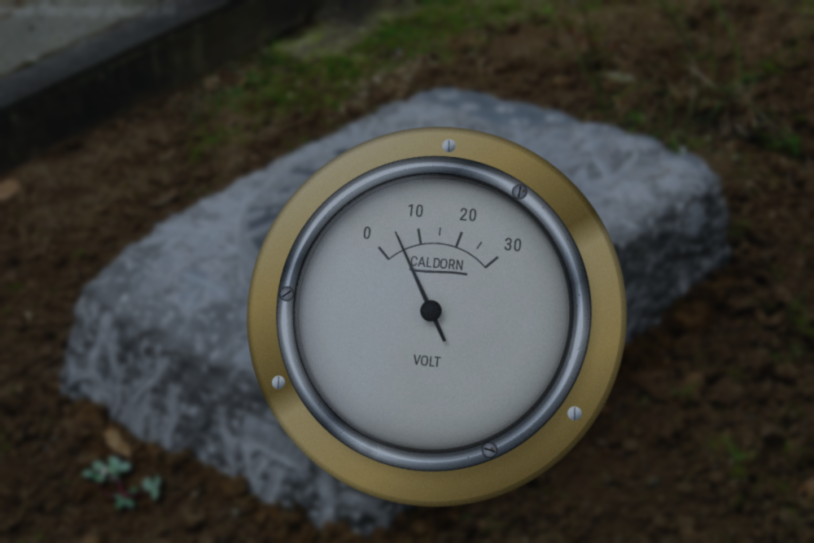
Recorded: 5 V
